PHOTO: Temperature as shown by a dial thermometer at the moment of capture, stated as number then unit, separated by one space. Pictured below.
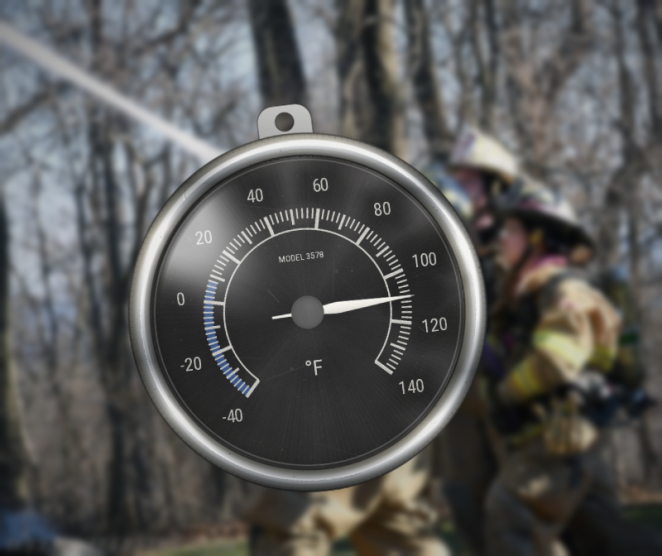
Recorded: 110 °F
